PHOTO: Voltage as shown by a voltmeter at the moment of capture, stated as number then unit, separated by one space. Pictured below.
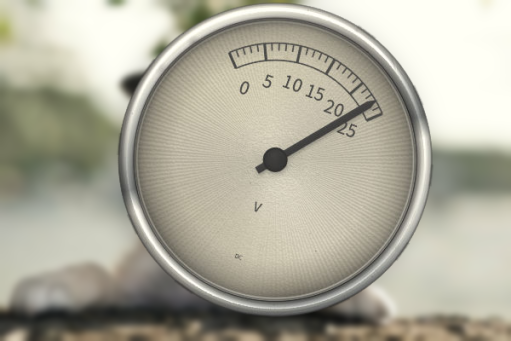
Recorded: 23 V
